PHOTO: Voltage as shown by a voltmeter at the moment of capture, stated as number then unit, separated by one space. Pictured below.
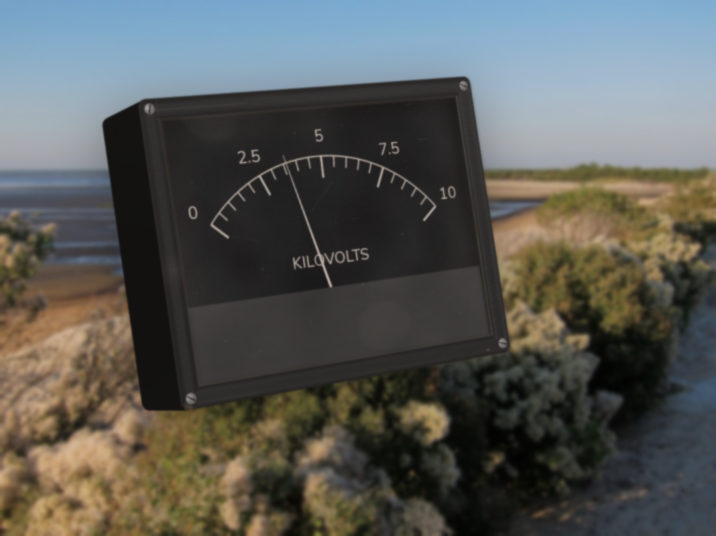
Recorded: 3.5 kV
